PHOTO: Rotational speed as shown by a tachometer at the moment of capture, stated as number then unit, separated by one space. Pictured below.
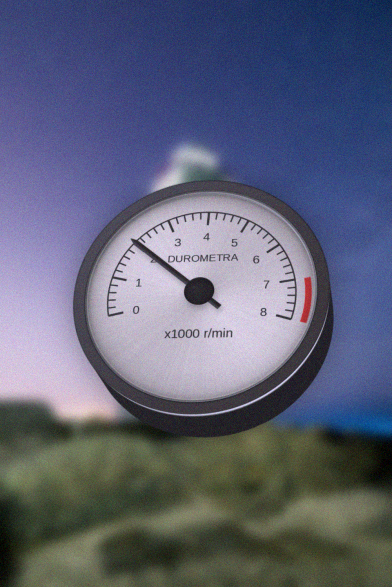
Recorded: 2000 rpm
